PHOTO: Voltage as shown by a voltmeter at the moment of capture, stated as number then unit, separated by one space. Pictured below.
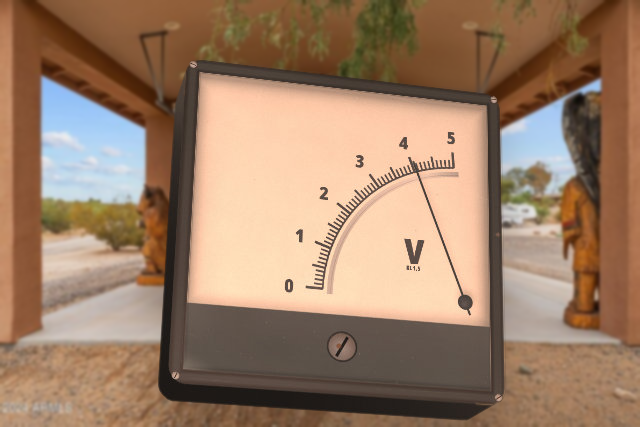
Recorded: 4 V
